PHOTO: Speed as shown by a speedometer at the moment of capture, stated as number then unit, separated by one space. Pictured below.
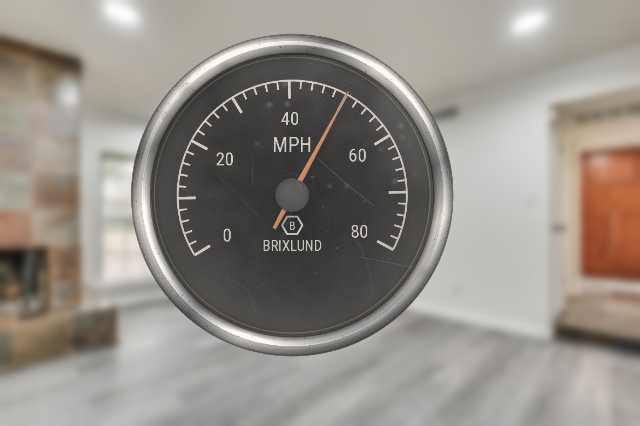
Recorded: 50 mph
